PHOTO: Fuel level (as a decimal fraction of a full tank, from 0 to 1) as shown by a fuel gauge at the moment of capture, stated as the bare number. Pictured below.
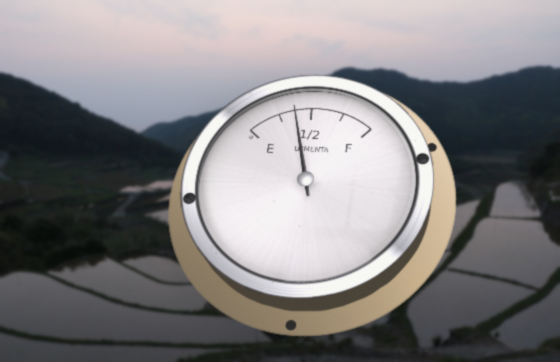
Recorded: 0.375
